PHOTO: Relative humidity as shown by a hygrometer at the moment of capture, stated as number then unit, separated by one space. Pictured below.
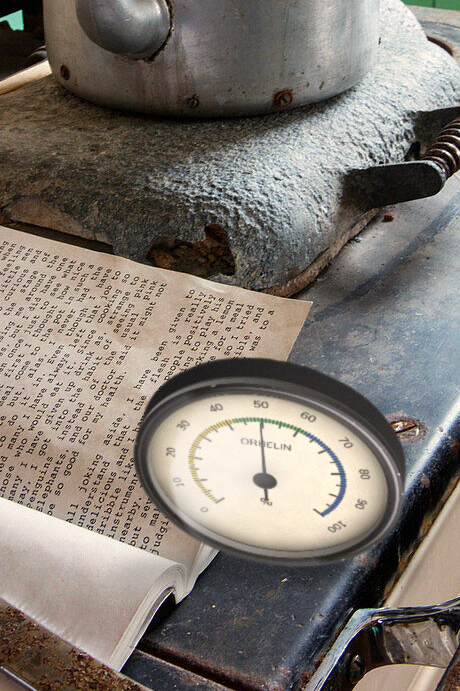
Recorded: 50 %
